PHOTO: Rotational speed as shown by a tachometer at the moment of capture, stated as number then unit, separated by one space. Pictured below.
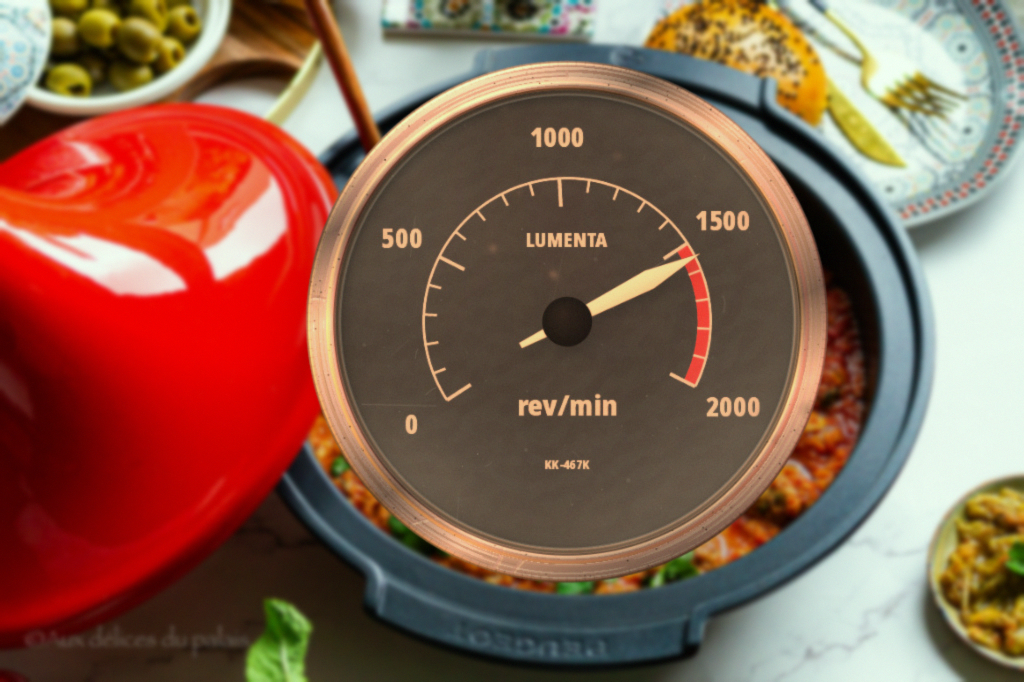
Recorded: 1550 rpm
